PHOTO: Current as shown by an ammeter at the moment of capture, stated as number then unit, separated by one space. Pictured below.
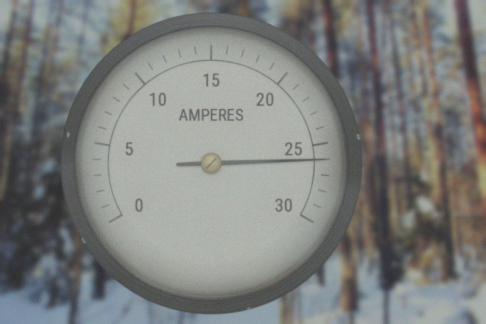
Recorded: 26 A
